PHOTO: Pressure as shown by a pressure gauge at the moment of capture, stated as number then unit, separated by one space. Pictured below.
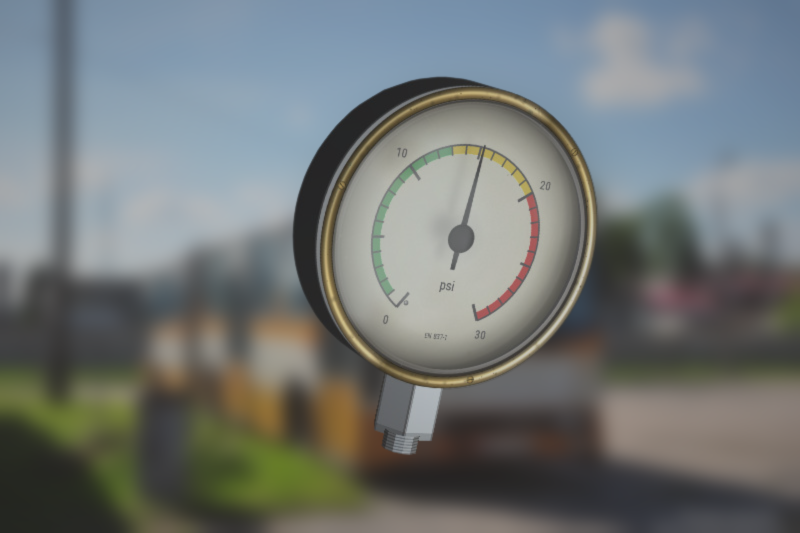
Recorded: 15 psi
